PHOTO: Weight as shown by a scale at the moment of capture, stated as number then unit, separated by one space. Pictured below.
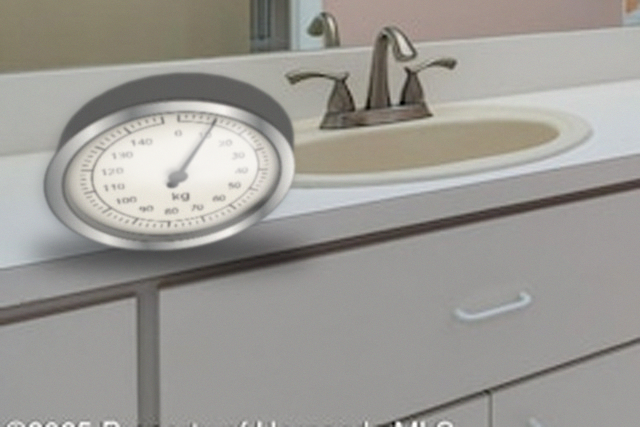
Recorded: 10 kg
